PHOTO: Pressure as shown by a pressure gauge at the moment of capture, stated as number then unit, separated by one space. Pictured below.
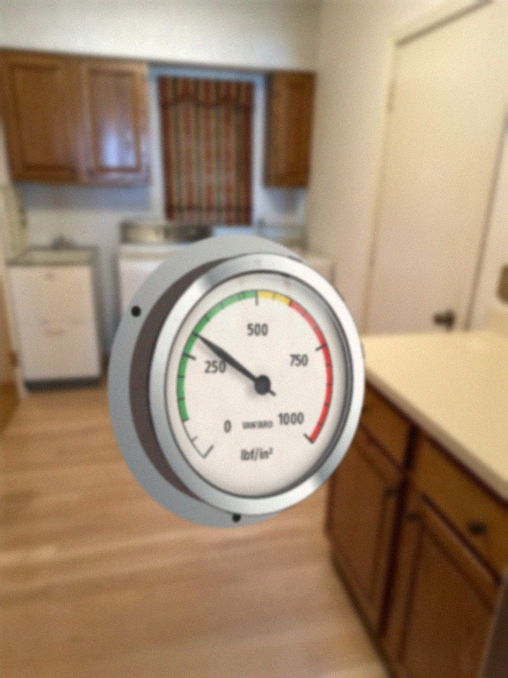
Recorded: 300 psi
